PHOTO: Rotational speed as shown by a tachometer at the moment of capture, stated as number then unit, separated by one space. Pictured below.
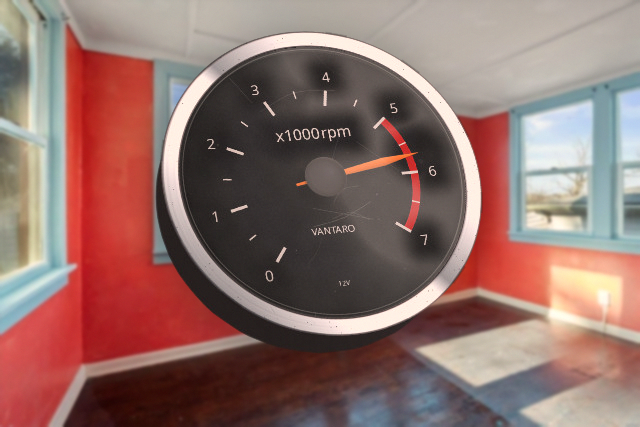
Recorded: 5750 rpm
